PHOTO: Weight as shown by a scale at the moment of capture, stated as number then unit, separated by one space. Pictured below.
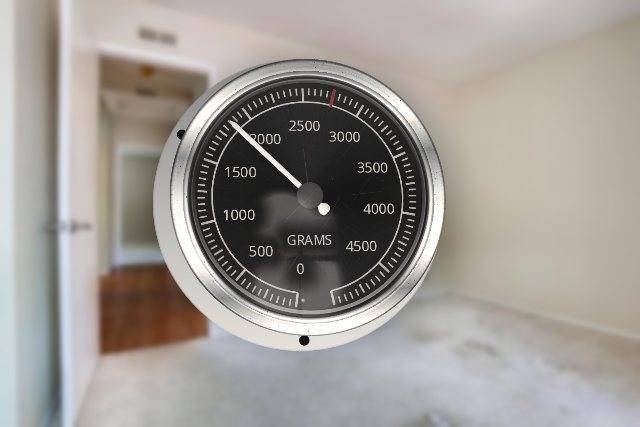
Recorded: 1850 g
